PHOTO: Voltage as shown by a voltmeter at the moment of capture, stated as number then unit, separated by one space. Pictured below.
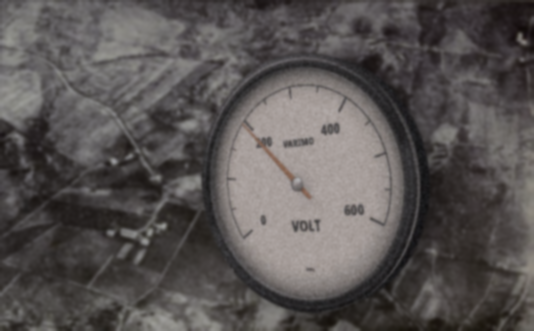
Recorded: 200 V
